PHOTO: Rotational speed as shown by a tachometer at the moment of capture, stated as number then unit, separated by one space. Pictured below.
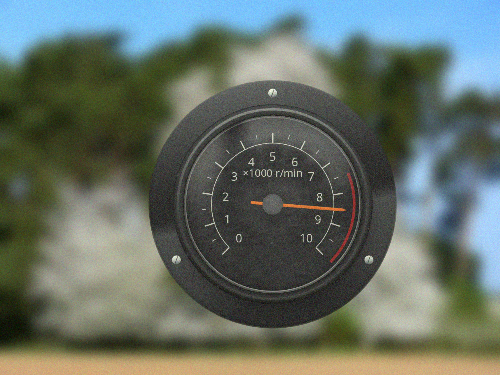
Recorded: 8500 rpm
